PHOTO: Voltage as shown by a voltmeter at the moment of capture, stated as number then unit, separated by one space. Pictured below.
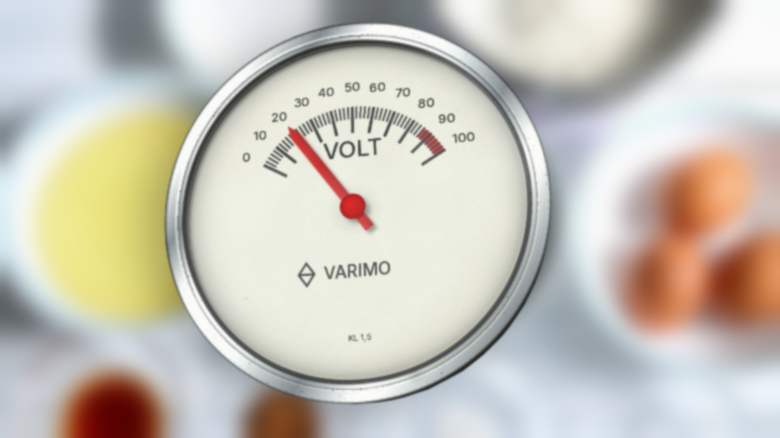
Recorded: 20 V
